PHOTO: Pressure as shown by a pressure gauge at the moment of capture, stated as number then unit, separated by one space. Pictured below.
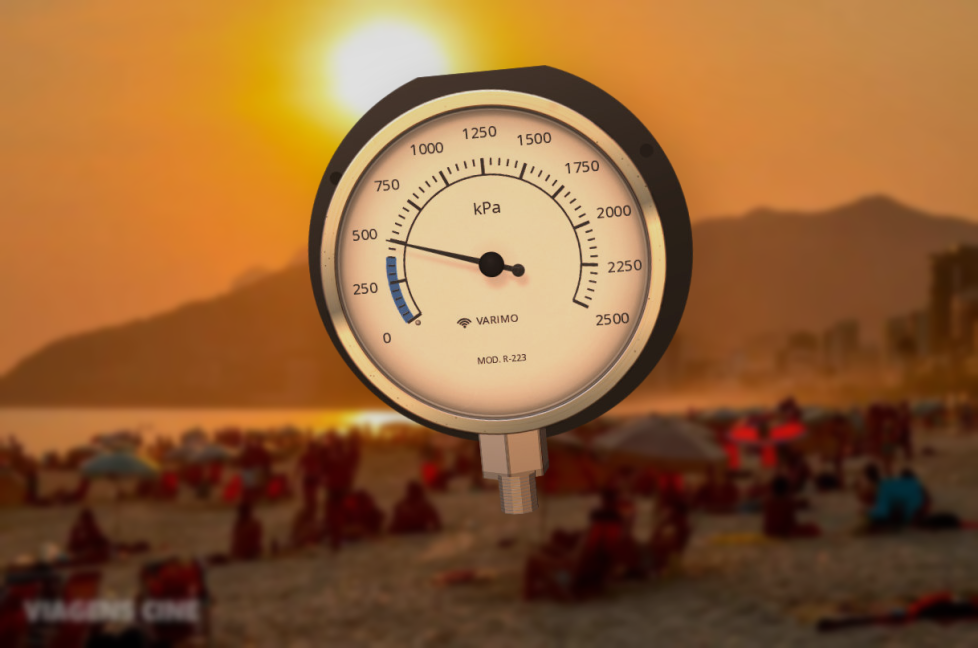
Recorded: 500 kPa
